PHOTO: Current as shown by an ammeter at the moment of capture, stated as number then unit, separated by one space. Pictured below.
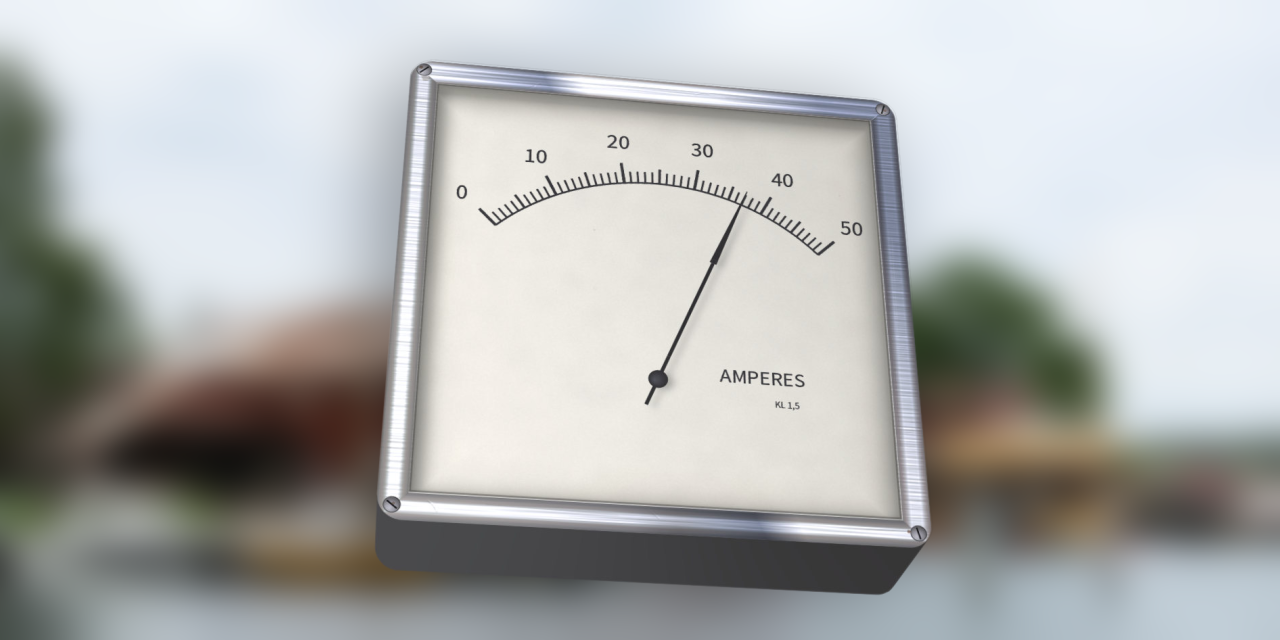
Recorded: 37 A
